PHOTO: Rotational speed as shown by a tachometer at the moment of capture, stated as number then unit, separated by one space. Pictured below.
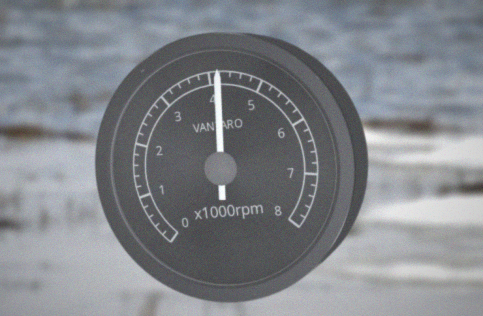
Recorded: 4200 rpm
